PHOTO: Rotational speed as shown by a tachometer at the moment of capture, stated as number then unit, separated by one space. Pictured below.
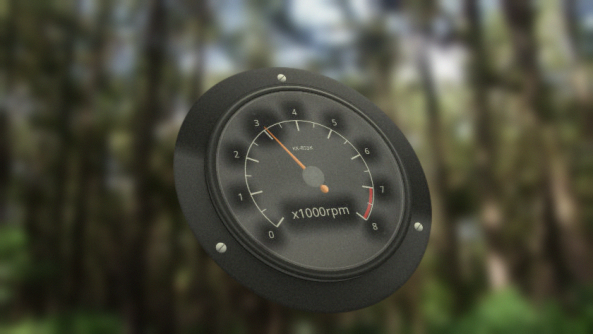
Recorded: 3000 rpm
